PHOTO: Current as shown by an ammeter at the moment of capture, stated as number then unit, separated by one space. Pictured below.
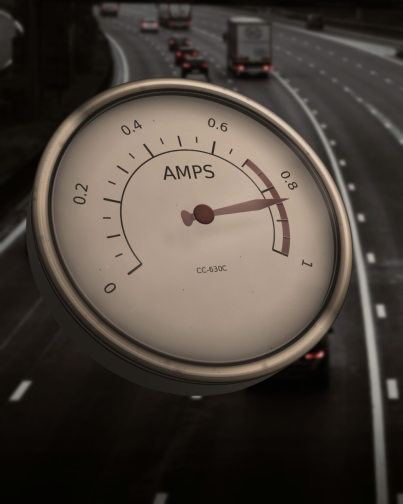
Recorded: 0.85 A
